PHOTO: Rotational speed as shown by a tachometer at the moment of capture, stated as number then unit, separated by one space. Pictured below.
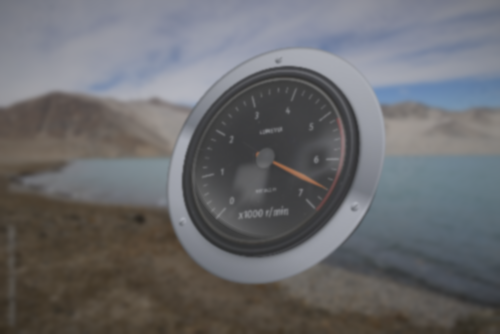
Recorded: 6600 rpm
